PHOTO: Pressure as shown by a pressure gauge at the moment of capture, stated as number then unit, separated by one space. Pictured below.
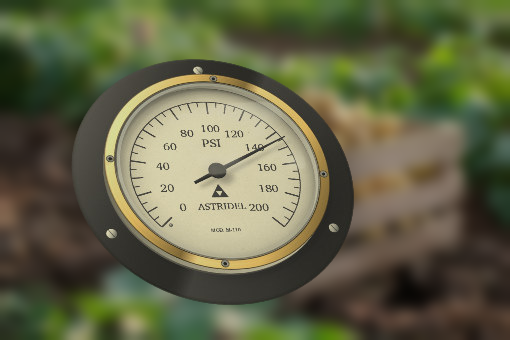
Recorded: 145 psi
